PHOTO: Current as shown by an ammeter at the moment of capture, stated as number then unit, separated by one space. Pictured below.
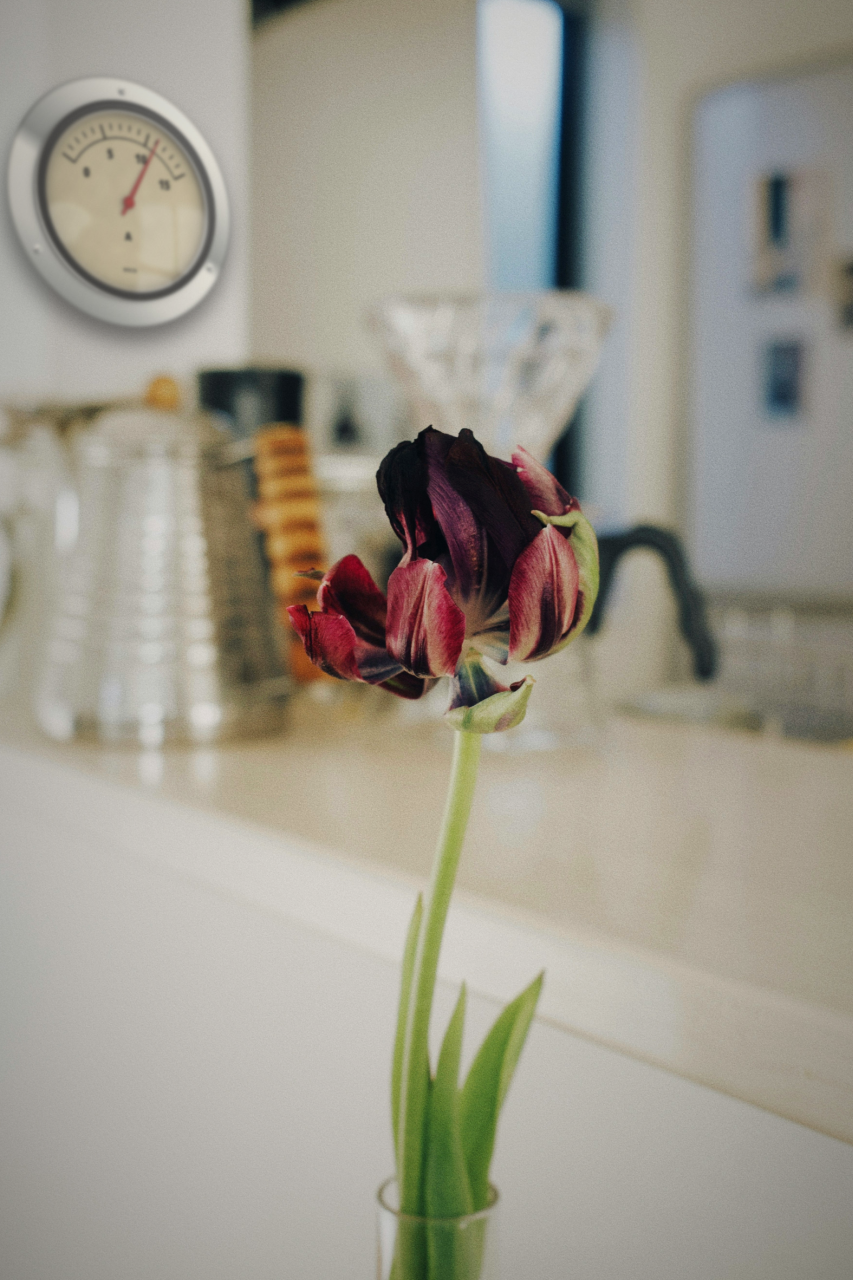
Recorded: 11 A
